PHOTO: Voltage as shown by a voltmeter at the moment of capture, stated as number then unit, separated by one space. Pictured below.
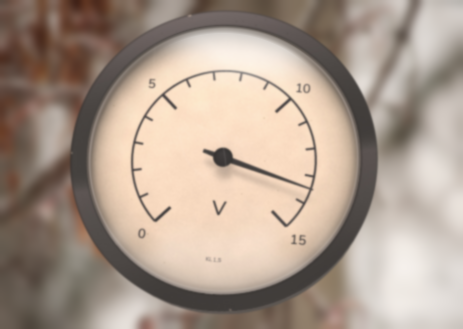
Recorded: 13.5 V
